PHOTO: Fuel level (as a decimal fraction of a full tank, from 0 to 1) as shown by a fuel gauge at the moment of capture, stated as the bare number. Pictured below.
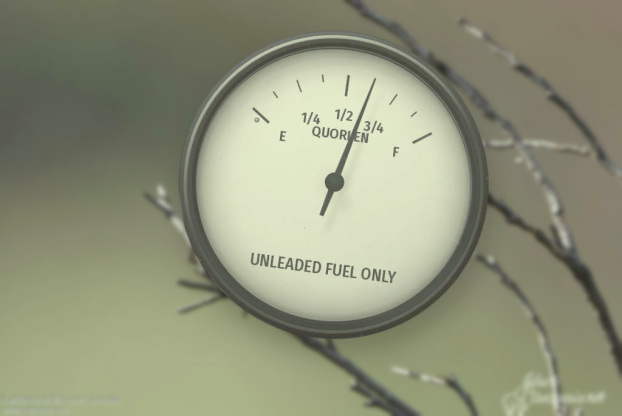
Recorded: 0.625
